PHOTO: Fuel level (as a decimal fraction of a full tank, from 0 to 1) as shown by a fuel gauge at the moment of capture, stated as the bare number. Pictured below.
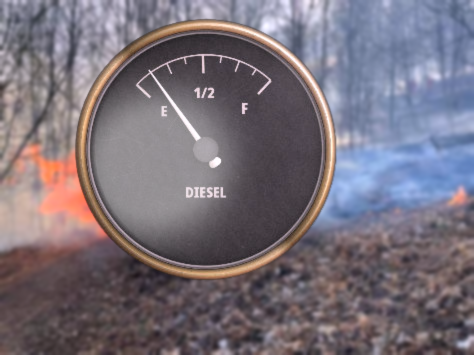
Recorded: 0.125
